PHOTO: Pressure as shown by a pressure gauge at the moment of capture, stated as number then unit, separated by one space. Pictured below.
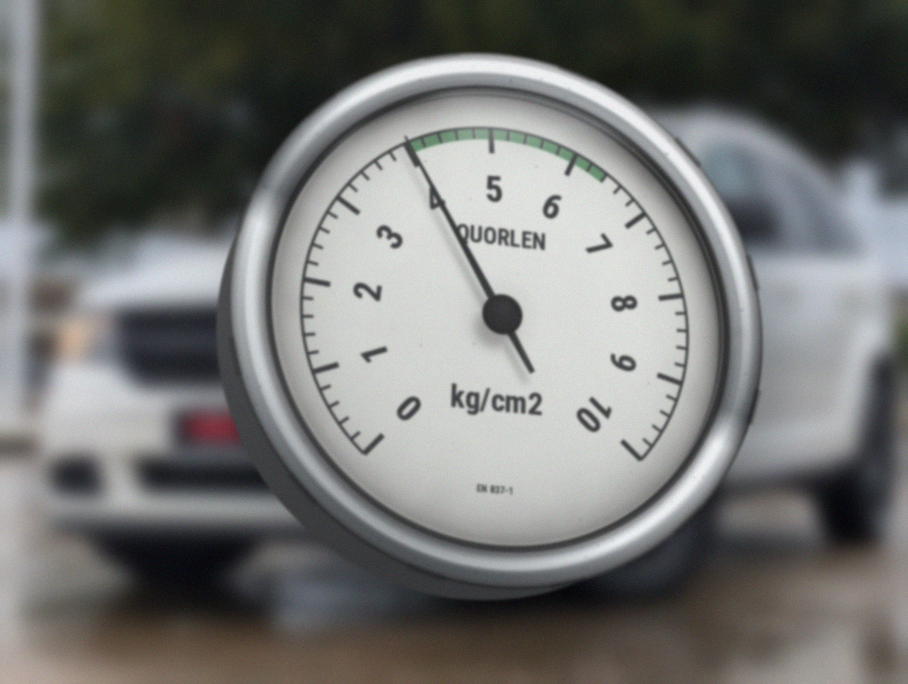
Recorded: 4 kg/cm²
